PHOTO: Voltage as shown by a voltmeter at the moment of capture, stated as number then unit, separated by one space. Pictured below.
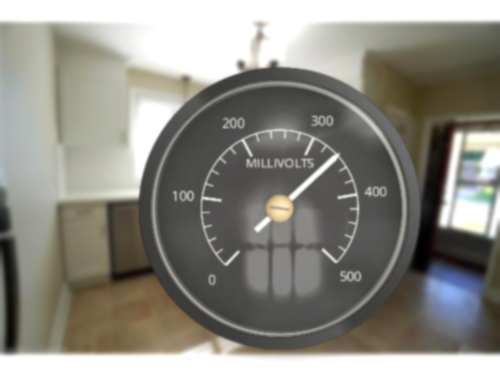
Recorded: 340 mV
